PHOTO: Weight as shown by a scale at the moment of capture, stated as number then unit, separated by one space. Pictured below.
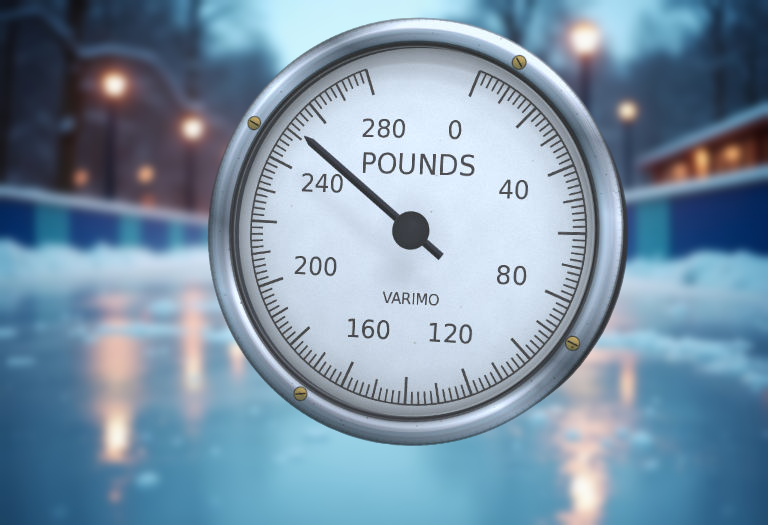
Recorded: 252 lb
